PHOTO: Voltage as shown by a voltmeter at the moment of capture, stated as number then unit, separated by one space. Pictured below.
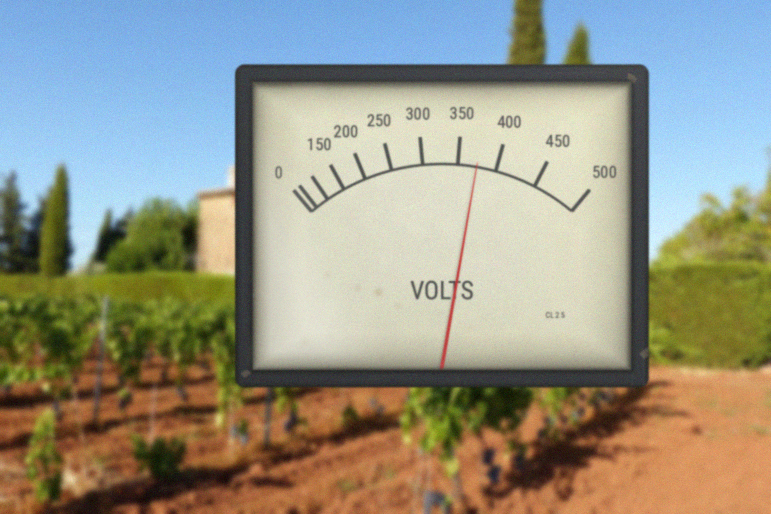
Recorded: 375 V
